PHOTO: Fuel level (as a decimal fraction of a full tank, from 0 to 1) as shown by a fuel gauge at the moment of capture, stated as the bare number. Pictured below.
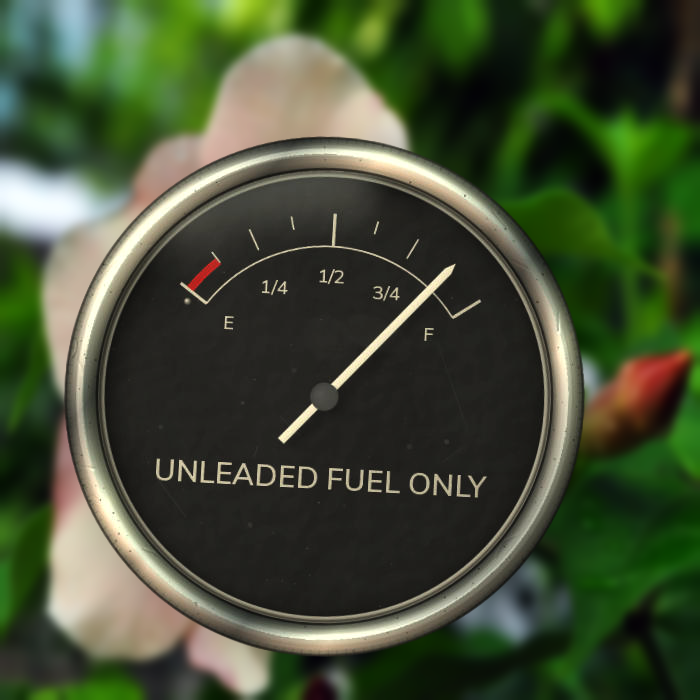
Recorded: 0.875
